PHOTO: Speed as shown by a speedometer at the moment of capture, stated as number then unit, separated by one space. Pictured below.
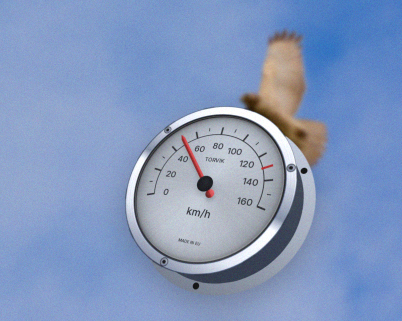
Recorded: 50 km/h
